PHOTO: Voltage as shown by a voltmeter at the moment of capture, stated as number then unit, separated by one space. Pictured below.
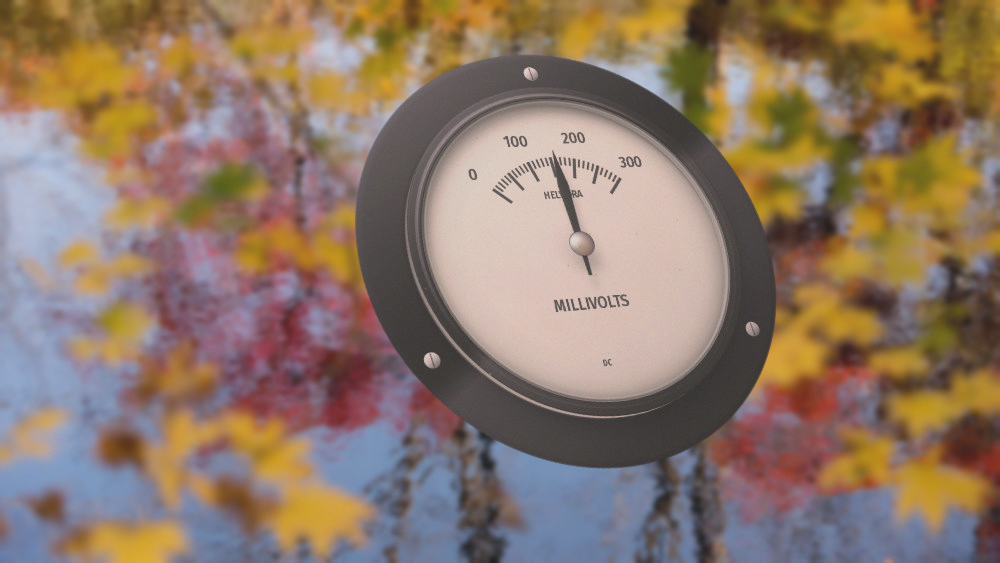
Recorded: 150 mV
